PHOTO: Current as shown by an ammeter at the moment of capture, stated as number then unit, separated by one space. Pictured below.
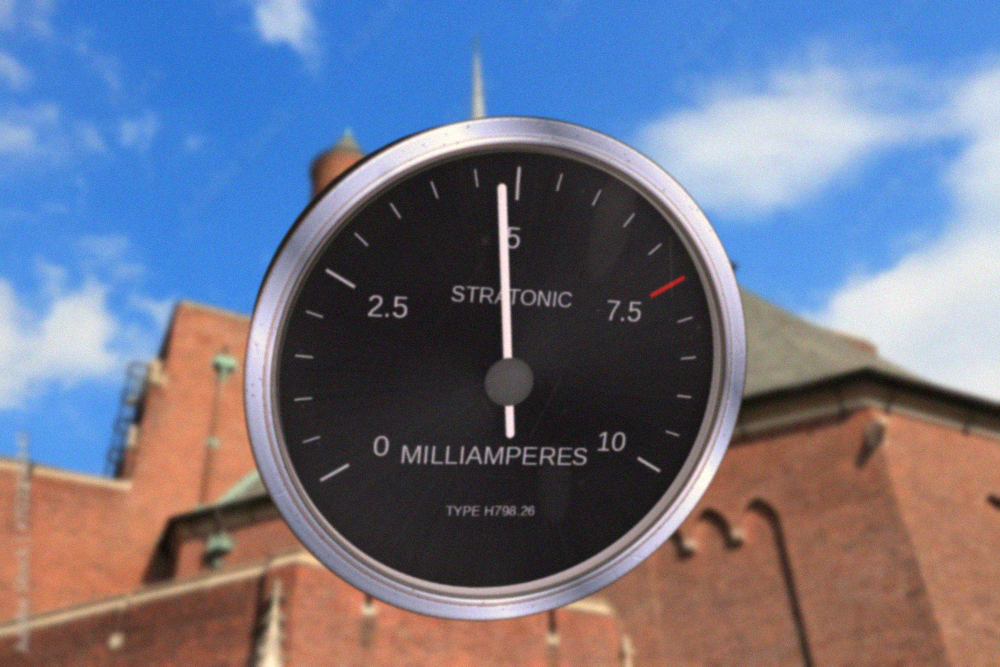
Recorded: 4.75 mA
